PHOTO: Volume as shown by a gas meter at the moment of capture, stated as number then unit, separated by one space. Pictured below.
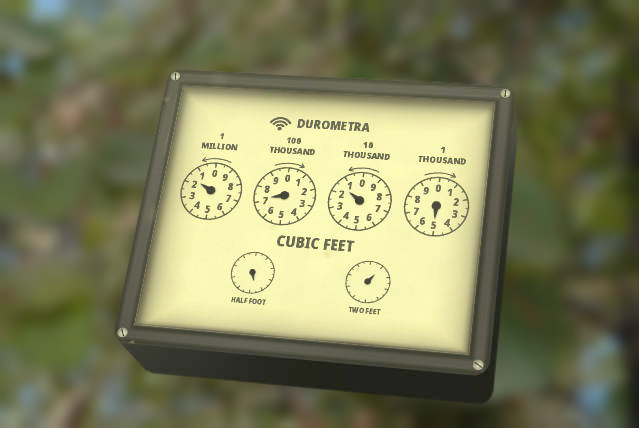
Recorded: 171500 ft³
